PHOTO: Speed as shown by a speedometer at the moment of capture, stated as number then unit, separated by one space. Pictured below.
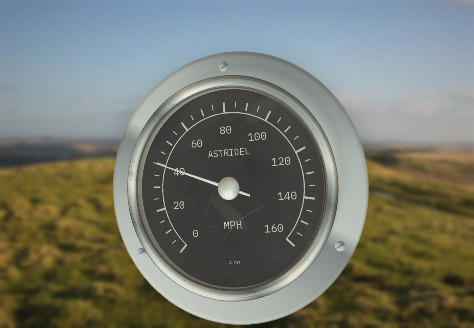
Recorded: 40 mph
